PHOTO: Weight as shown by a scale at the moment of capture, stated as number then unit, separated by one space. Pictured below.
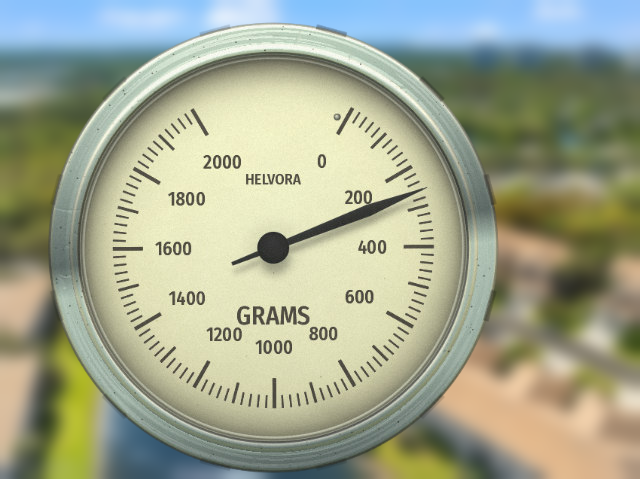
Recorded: 260 g
